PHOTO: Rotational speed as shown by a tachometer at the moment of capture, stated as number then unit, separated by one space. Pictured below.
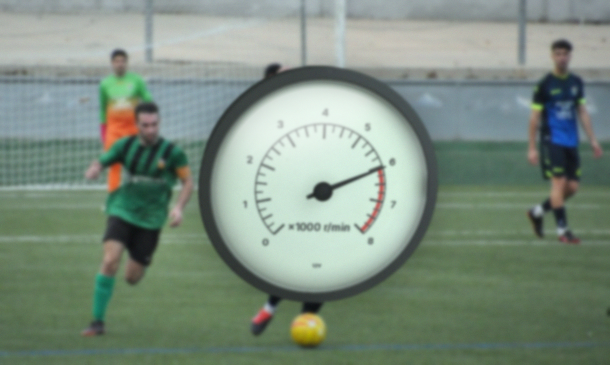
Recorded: 6000 rpm
